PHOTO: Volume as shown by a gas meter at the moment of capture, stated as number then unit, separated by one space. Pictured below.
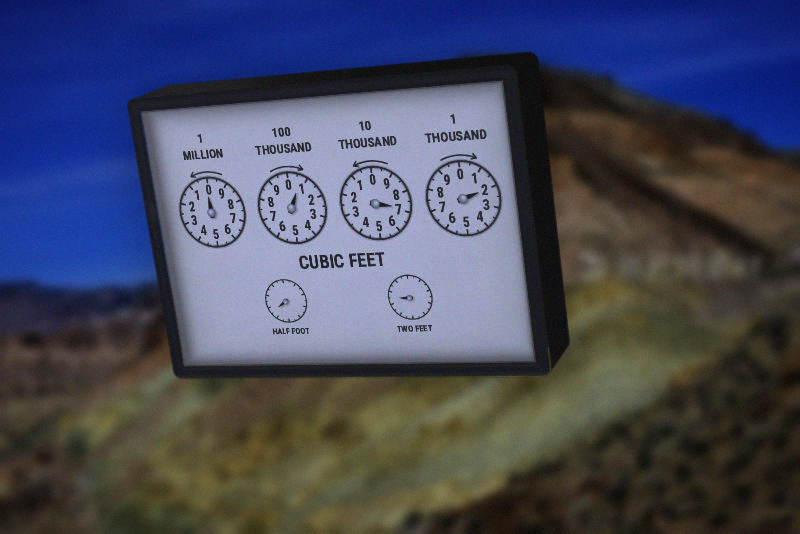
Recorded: 7200 ft³
